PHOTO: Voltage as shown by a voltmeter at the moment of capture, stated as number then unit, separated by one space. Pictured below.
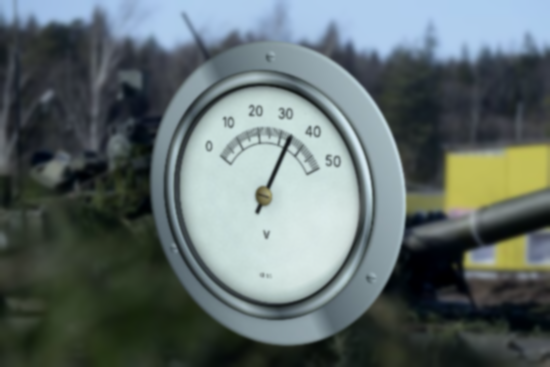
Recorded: 35 V
